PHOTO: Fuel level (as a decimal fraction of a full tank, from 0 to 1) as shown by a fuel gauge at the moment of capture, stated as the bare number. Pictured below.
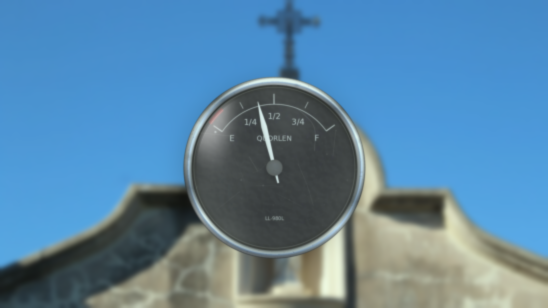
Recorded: 0.375
